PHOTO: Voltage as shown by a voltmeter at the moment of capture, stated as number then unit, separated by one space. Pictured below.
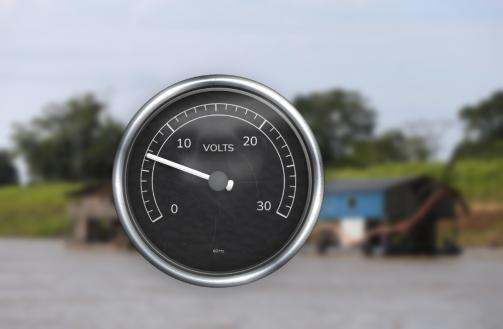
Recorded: 6.5 V
